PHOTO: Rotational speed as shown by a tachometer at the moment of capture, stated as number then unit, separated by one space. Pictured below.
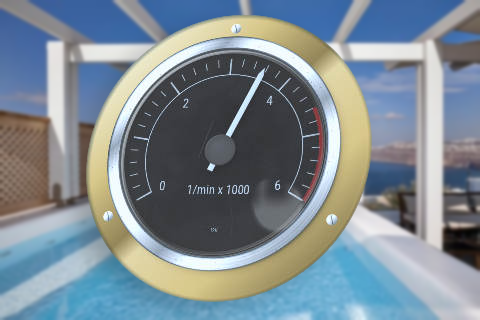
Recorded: 3600 rpm
